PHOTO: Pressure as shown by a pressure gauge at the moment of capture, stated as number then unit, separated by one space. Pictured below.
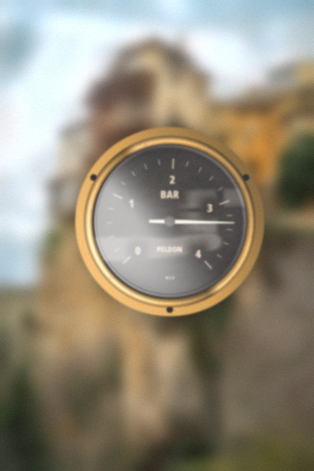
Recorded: 3.3 bar
